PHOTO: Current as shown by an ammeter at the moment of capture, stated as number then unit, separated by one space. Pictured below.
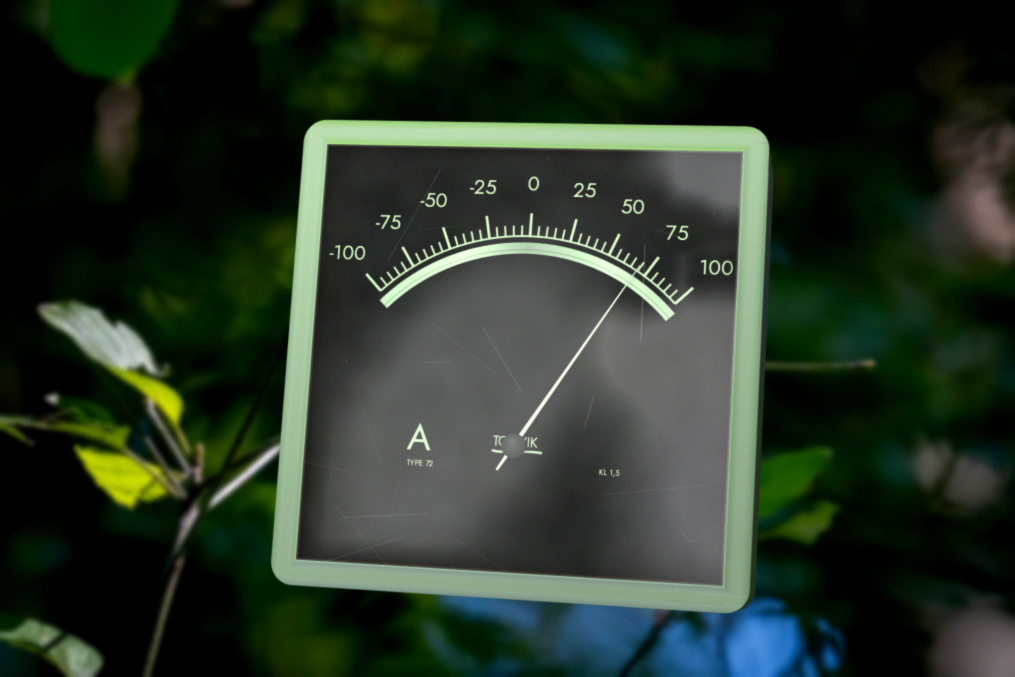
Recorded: 70 A
